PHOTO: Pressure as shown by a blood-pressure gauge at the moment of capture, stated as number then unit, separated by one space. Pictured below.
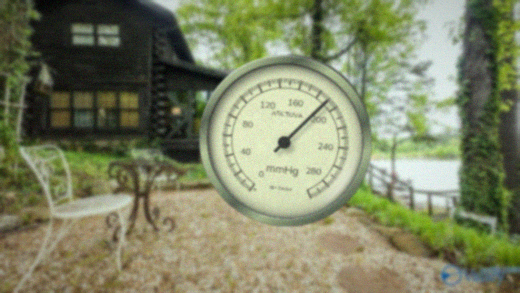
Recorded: 190 mmHg
